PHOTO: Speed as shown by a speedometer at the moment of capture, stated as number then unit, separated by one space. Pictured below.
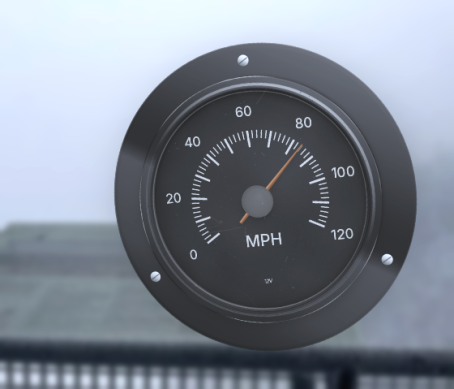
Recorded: 84 mph
